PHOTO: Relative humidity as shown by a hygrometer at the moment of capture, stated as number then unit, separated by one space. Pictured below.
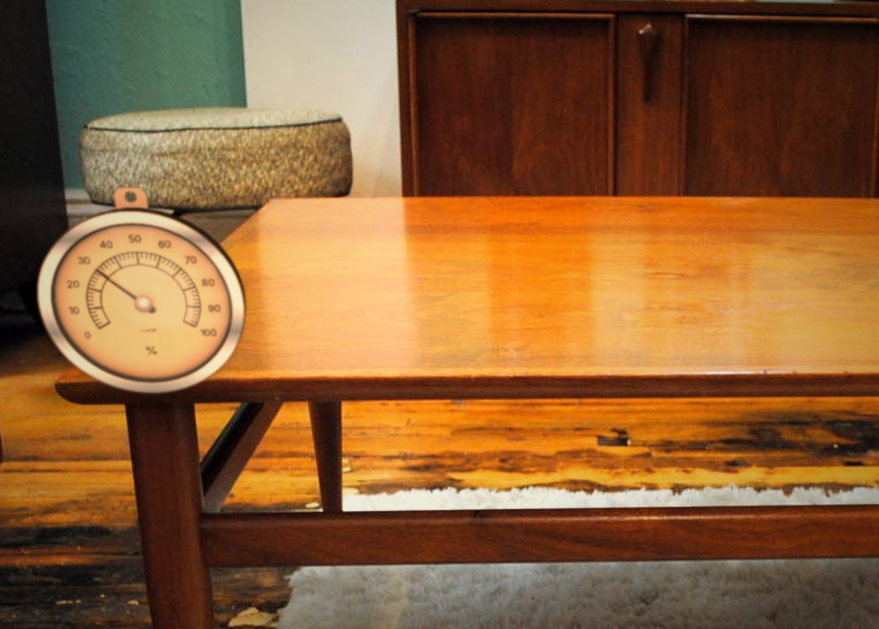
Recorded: 30 %
